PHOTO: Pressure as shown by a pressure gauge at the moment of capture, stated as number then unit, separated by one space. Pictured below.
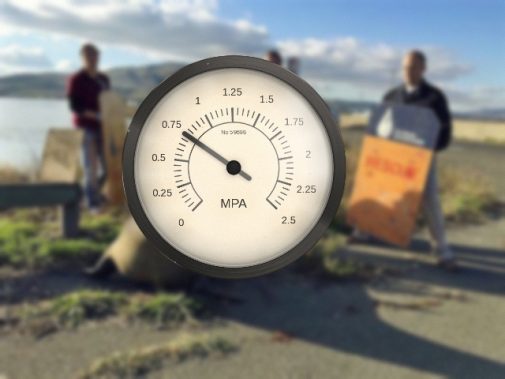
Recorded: 0.75 MPa
